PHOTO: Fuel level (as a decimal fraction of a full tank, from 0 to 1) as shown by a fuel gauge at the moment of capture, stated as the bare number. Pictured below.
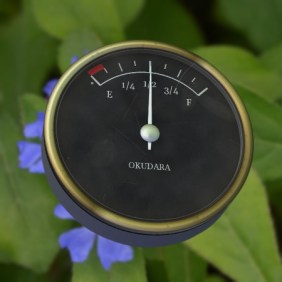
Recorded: 0.5
